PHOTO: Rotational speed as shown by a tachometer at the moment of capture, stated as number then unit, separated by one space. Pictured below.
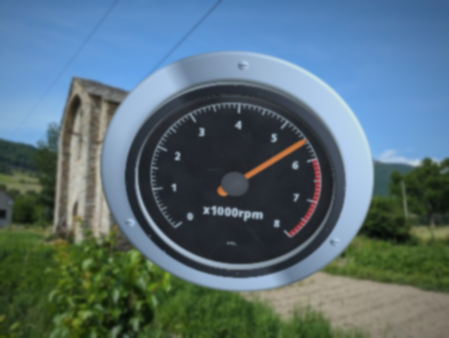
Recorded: 5500 rpm
